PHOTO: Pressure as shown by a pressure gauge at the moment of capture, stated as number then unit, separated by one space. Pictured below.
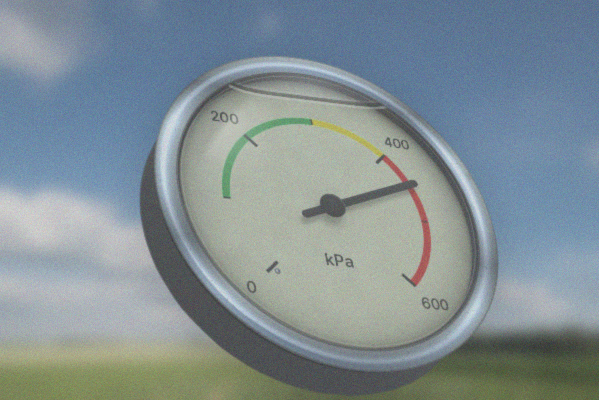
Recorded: 450 kPa
